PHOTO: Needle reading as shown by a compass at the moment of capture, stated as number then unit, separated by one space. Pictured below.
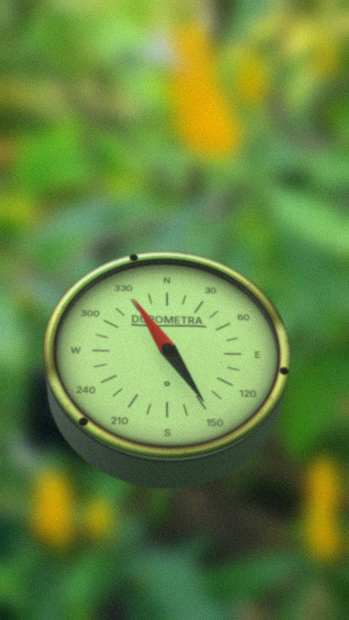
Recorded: 330 °
